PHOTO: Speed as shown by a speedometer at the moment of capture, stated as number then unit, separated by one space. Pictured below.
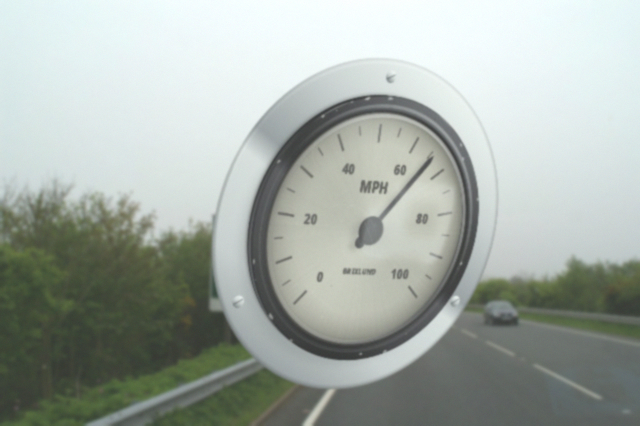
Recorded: 65 mph
